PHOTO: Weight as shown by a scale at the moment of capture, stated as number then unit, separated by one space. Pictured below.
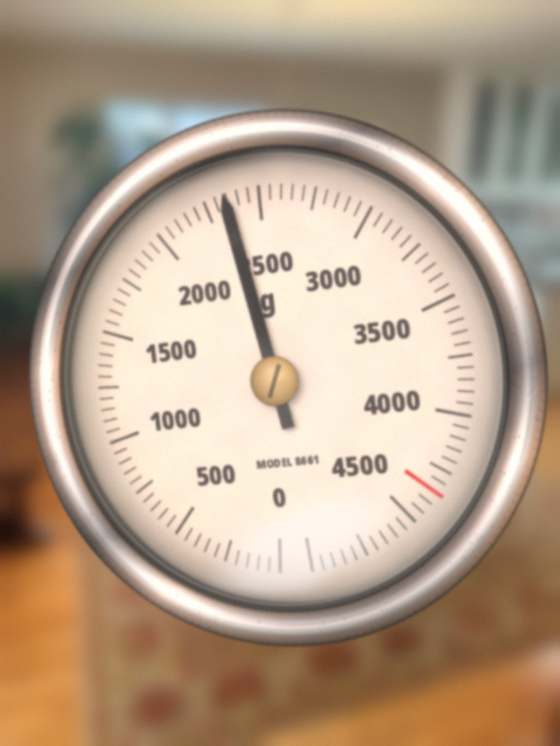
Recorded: 2350 g
